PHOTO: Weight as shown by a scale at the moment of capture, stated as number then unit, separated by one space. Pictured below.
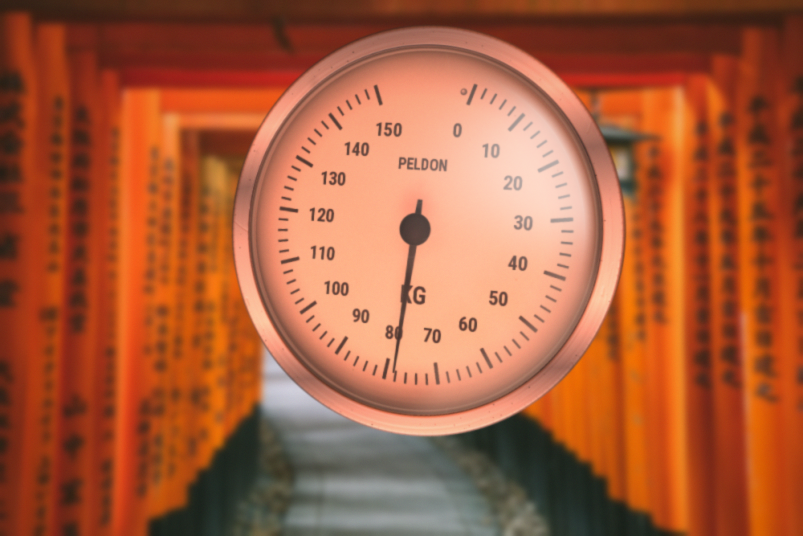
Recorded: 78 kg
